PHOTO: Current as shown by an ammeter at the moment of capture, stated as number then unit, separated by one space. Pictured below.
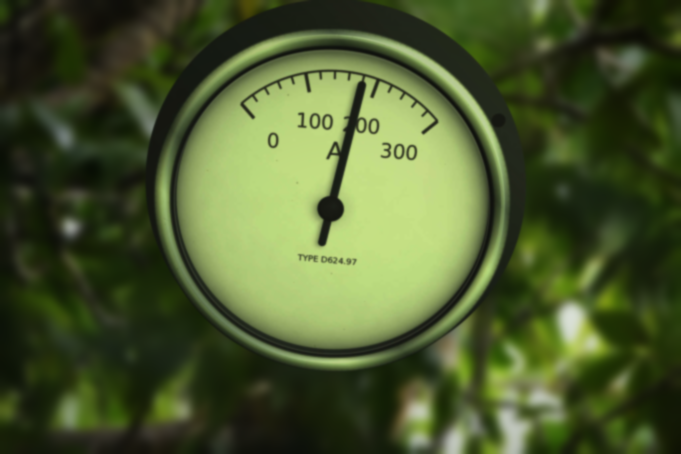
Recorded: 180 A
